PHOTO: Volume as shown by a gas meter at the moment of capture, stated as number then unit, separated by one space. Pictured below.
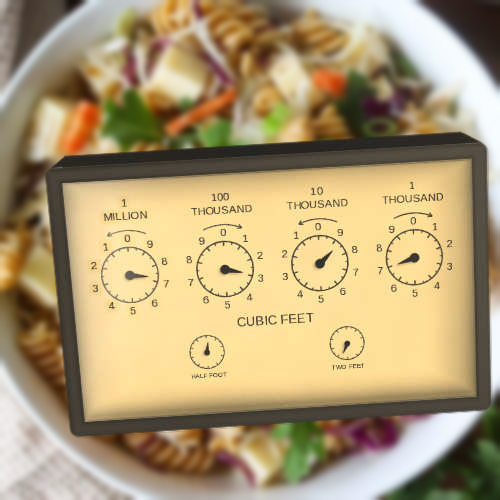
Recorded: 728700 ft³
